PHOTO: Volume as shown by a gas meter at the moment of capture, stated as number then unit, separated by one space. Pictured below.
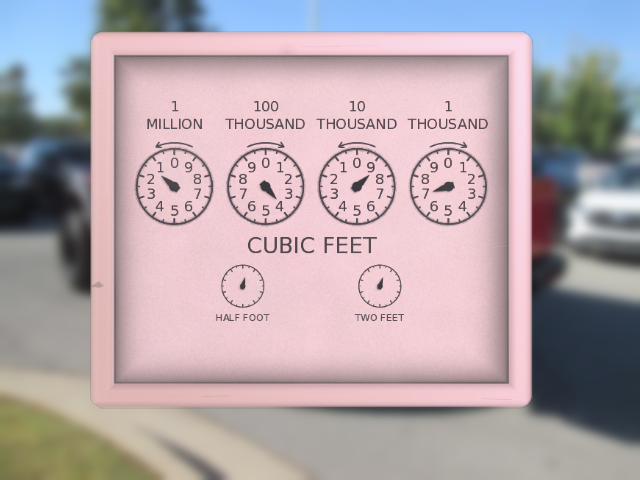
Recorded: 138700 ft³
